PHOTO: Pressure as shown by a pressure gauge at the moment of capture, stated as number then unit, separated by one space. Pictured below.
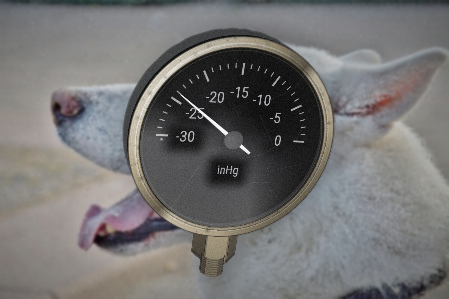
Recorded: -24 inHg
